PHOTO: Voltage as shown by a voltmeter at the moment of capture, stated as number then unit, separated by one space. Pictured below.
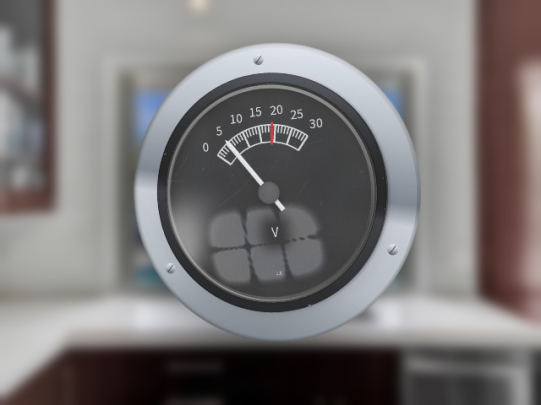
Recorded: 5 V
